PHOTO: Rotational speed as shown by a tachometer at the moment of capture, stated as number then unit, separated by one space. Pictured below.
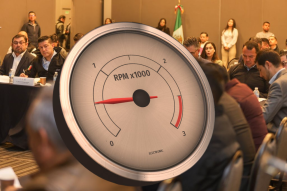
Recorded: 500 rpm
